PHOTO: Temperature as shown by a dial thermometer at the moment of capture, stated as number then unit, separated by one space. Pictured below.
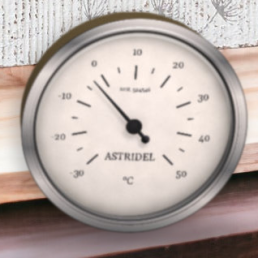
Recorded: -2.5 °C
